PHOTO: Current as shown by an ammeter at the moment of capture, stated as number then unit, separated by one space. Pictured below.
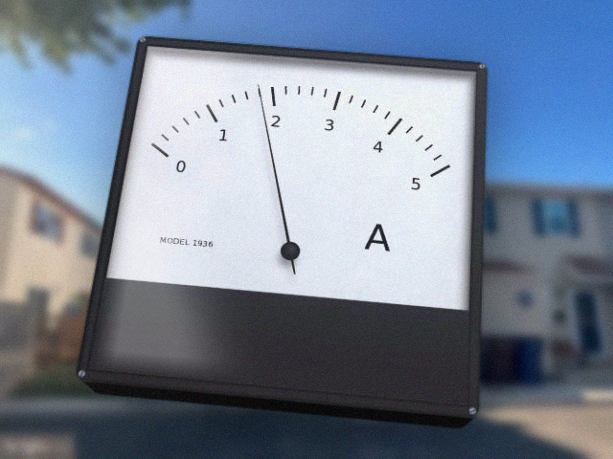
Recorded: 1.8 A
